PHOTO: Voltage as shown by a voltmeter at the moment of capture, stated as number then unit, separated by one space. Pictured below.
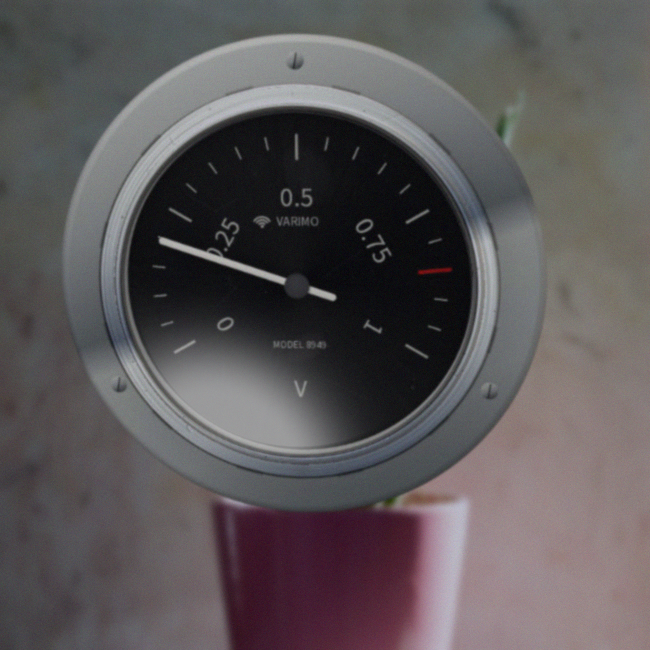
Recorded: 0.2 V
